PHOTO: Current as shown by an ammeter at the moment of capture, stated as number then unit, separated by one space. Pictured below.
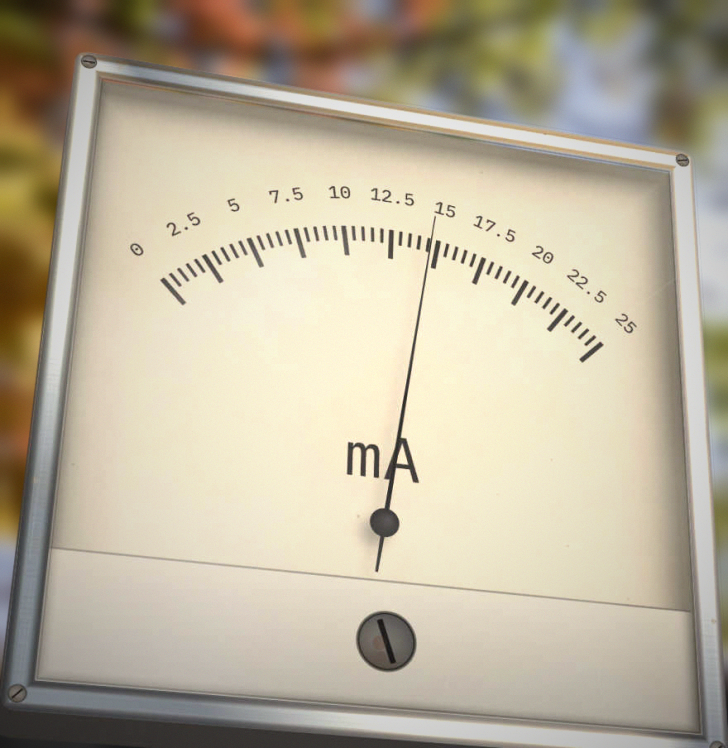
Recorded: 14.5 mA
